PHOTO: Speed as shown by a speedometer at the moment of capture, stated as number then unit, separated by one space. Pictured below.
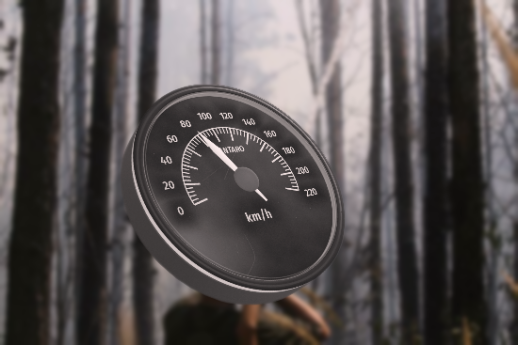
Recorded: 80 km/h
